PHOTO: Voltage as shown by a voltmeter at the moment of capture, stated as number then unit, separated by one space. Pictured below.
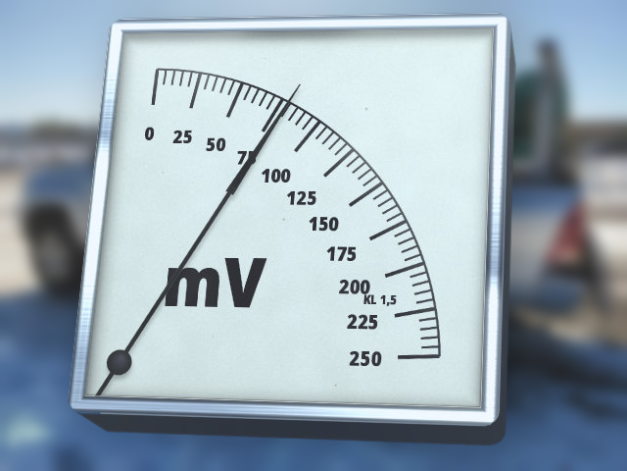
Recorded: 80 mV
